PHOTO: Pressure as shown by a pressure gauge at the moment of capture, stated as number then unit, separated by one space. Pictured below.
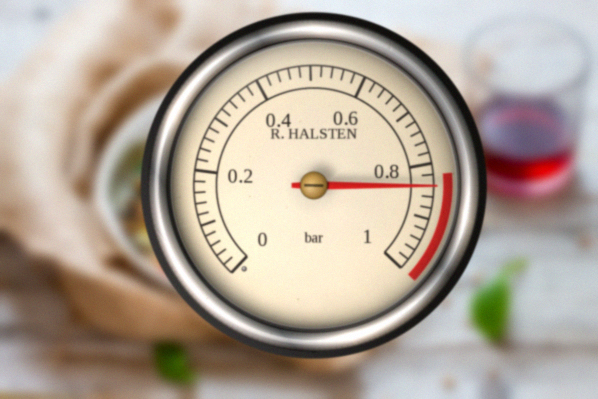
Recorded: 0.84 bar
